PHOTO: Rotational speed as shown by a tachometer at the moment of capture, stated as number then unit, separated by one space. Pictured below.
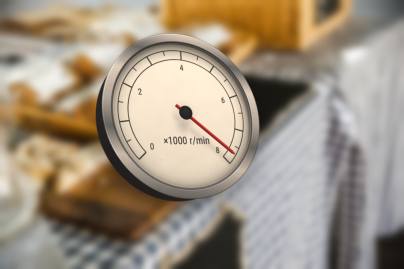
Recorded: 7750 rpm
